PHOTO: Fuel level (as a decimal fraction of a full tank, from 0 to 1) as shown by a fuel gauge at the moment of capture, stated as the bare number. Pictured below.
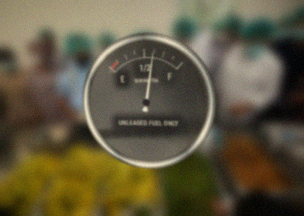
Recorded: 0.625
